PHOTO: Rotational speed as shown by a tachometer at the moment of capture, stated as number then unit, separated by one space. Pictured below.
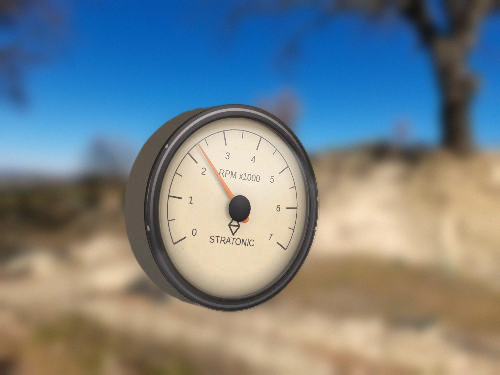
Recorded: 2250 rpm
